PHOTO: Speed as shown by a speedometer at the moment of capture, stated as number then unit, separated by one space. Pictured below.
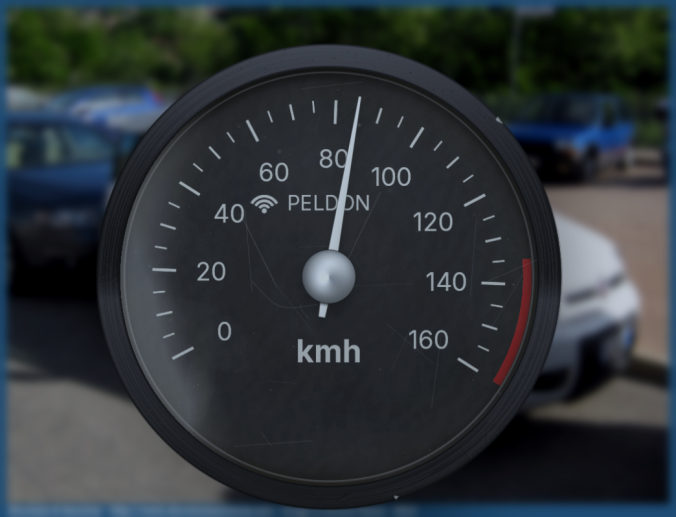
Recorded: 85 km/h
